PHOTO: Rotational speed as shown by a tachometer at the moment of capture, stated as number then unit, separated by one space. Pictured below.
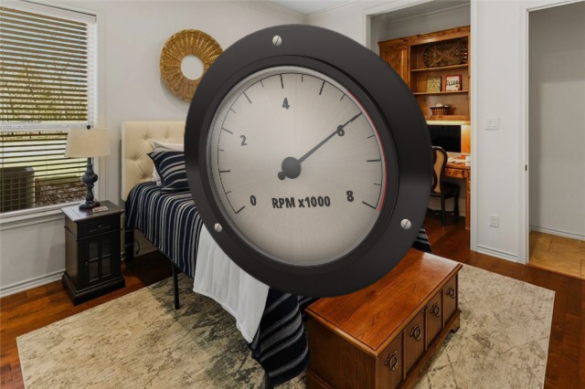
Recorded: 6000 rpm
